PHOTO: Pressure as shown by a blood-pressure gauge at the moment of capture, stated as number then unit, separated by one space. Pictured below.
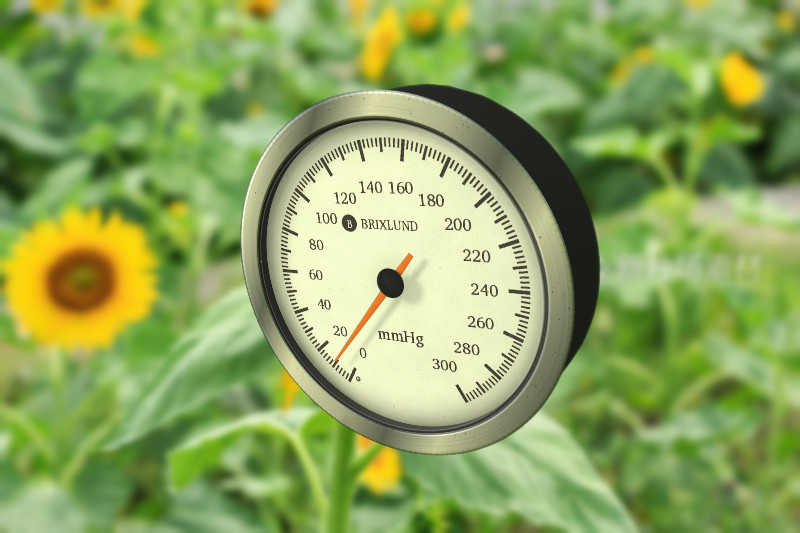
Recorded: 10 mmHg
